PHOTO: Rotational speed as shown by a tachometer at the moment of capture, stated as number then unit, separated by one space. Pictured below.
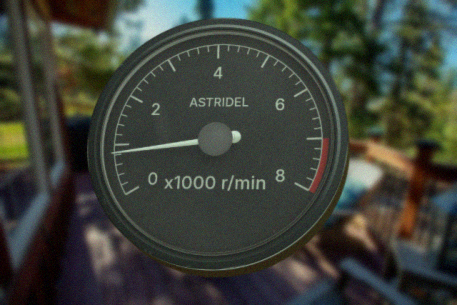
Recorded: 800 rpm
